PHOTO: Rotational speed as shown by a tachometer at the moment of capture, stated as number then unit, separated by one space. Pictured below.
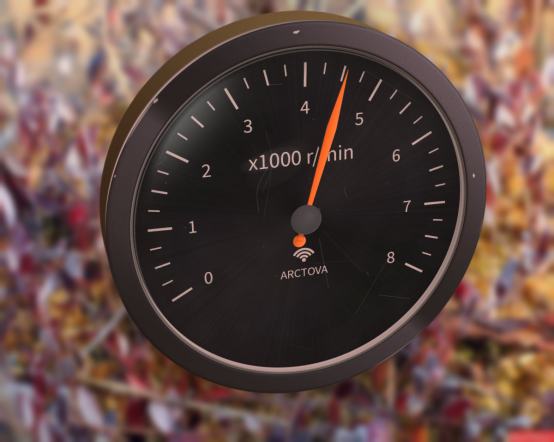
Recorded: 4500 rpm
